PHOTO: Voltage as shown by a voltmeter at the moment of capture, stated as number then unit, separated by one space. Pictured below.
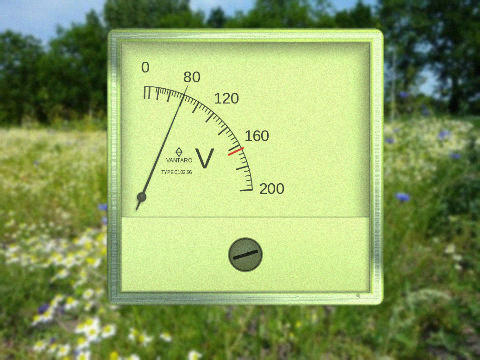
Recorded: 80 V
